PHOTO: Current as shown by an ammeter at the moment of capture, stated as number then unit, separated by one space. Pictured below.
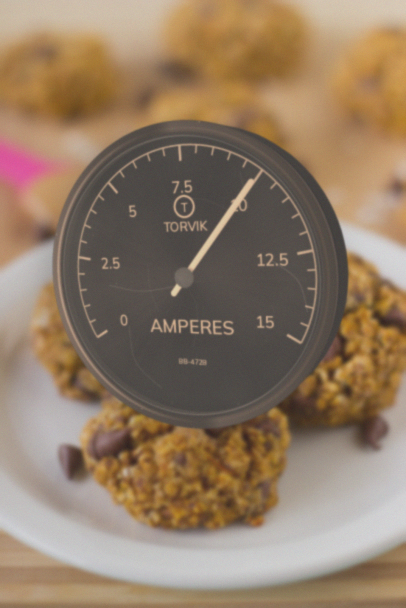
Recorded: 10 A
